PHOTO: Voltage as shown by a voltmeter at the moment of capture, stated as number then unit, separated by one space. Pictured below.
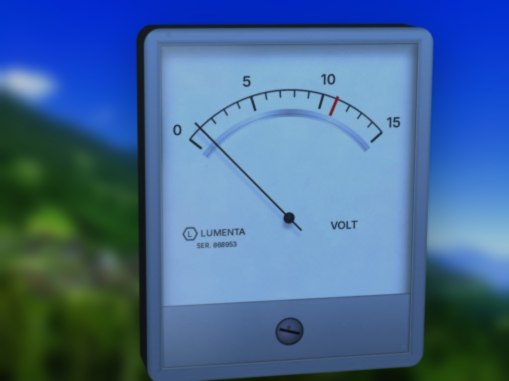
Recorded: 1 V
